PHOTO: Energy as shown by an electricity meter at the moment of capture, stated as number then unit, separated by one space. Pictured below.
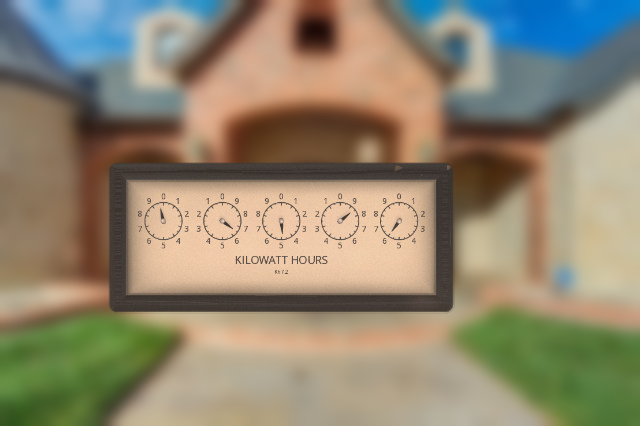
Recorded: 96486 kWh
